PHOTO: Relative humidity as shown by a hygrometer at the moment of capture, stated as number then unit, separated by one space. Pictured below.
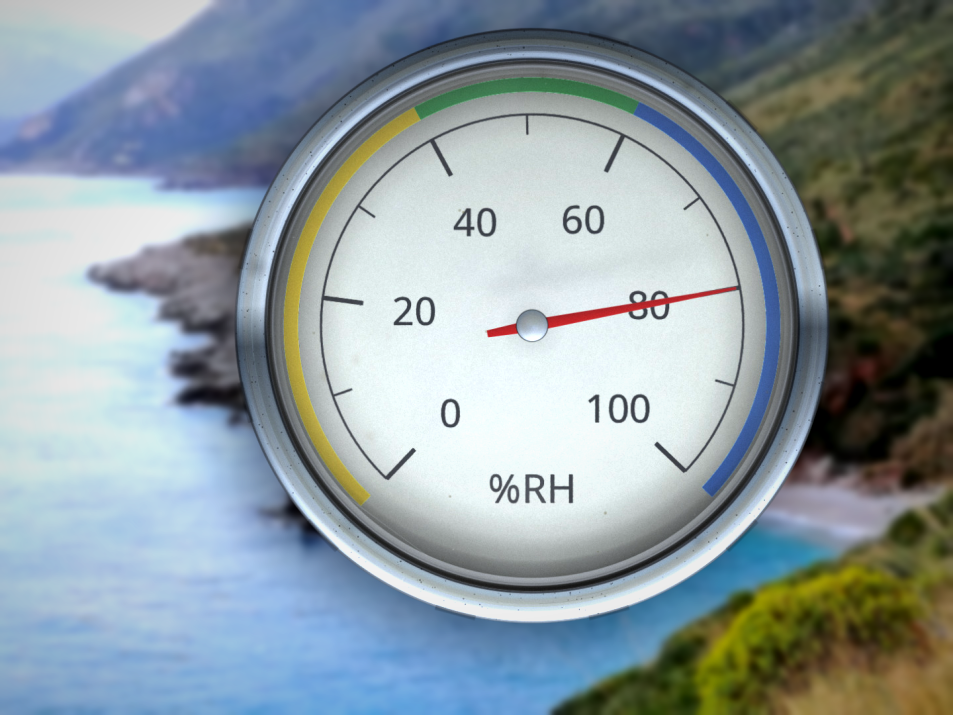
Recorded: 80 %
